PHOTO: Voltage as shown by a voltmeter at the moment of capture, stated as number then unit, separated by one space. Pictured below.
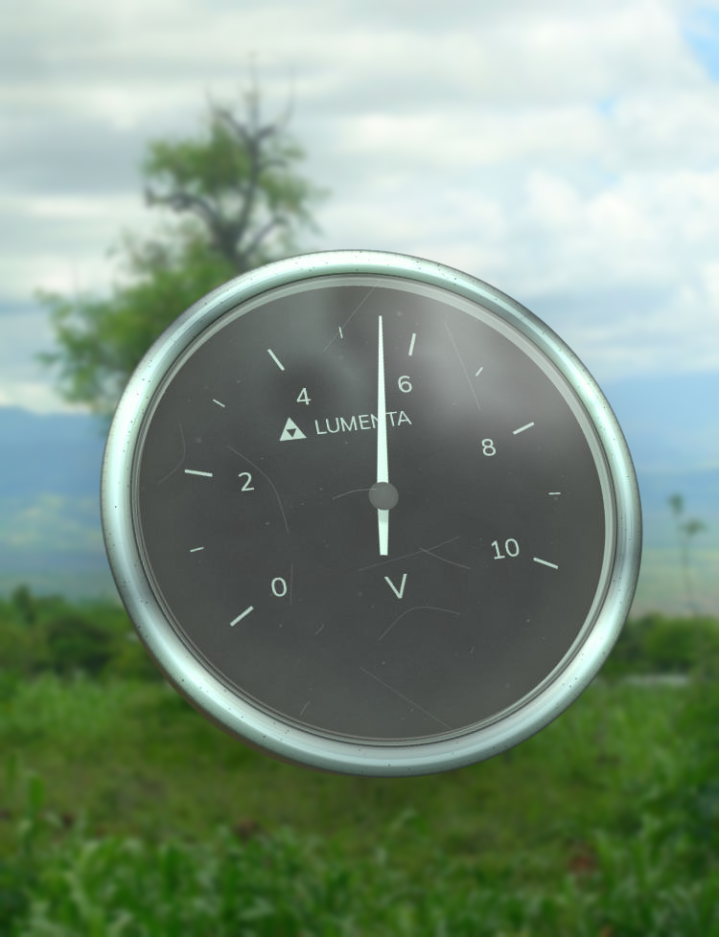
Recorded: 5.5 V
